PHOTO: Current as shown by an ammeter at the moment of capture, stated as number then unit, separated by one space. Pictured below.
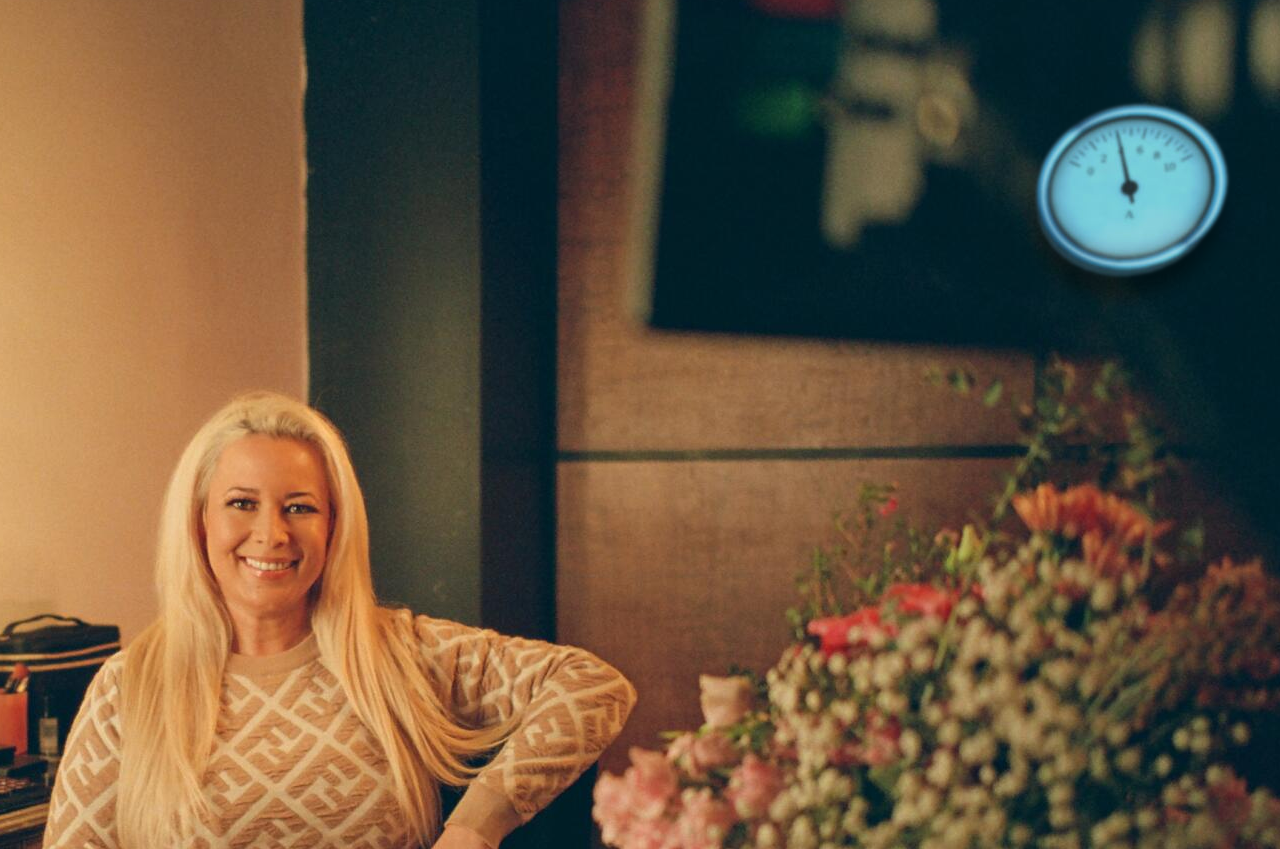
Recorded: 4 A
